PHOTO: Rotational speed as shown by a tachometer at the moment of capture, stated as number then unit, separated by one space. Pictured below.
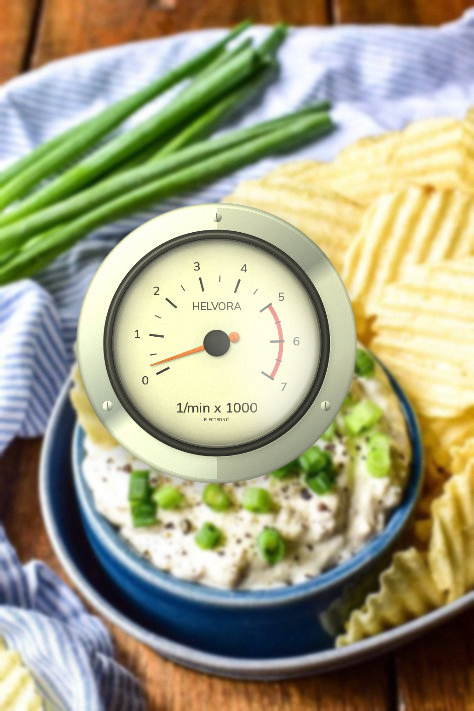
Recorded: 250 rpm
